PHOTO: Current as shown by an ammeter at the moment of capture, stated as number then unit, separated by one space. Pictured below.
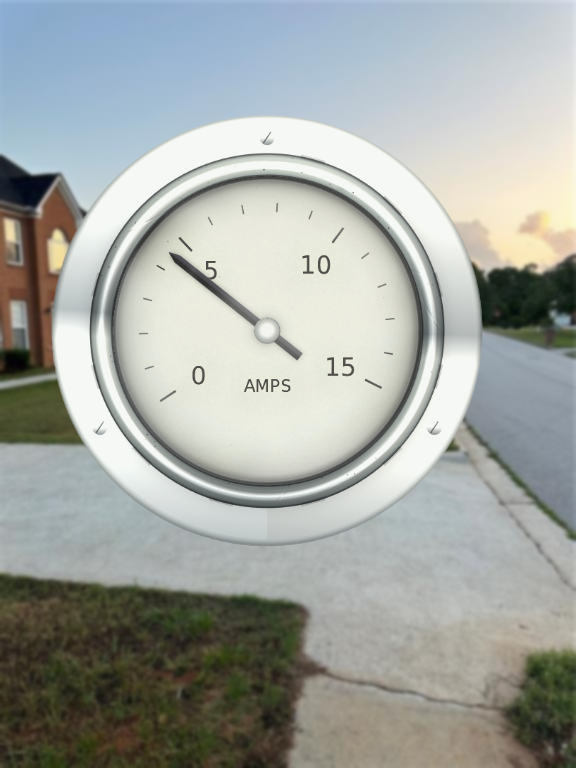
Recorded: 4.5 A
